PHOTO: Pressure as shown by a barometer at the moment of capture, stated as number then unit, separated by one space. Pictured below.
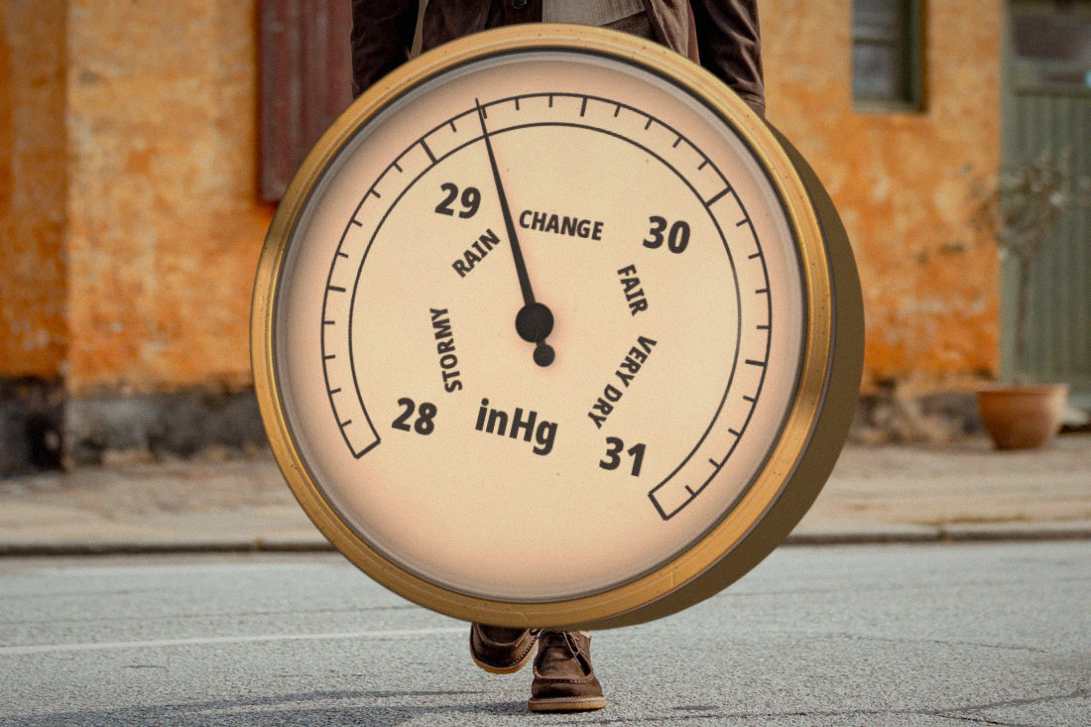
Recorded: 29.2 inHg
